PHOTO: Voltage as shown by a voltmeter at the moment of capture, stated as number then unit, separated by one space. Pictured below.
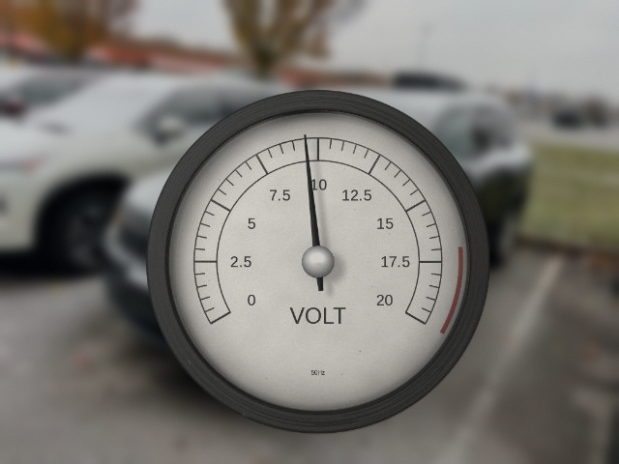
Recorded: 9.5 V
